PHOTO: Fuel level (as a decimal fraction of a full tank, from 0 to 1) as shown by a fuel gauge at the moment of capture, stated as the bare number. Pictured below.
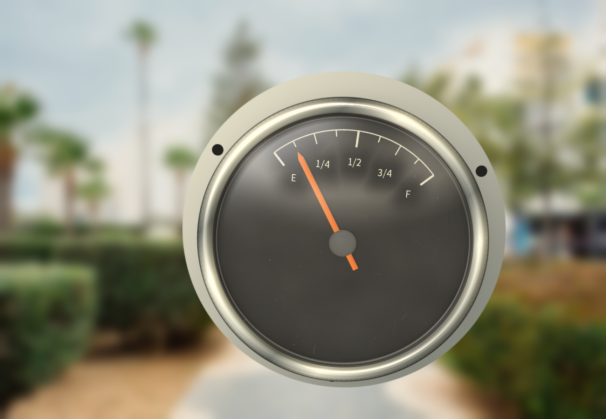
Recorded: 0.125
